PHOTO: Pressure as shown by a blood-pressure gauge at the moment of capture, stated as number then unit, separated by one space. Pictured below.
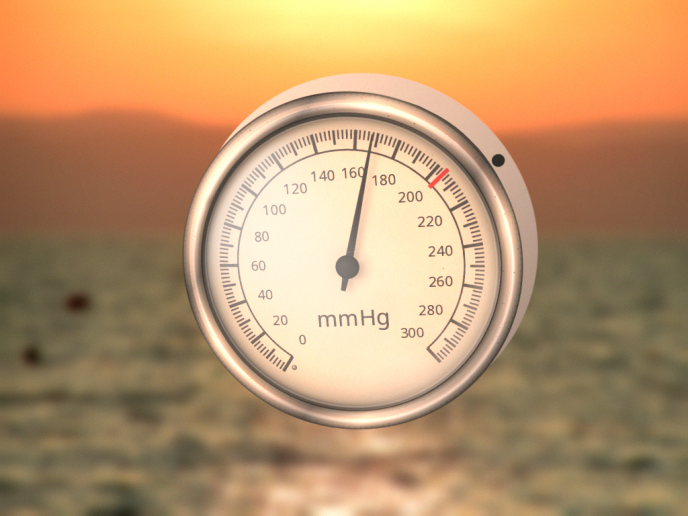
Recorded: 168 mmHg
